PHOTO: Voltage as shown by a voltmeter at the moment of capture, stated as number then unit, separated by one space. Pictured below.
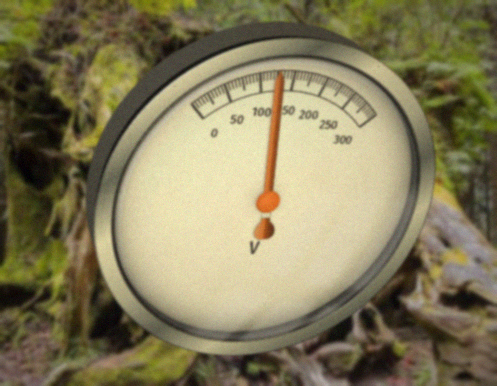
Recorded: 125 V
